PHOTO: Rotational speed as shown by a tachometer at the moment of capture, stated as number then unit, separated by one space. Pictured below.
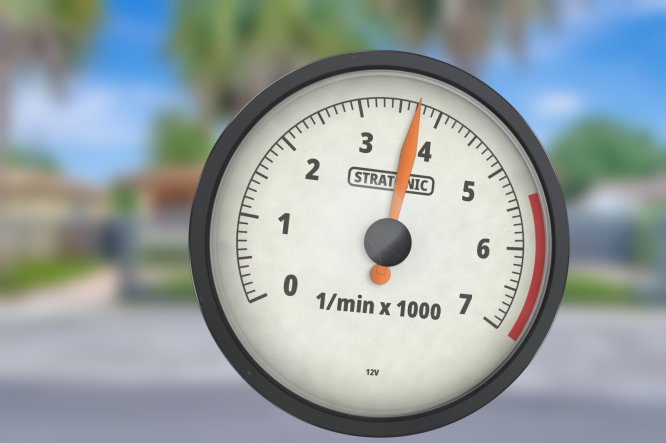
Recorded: 3700 rpm
